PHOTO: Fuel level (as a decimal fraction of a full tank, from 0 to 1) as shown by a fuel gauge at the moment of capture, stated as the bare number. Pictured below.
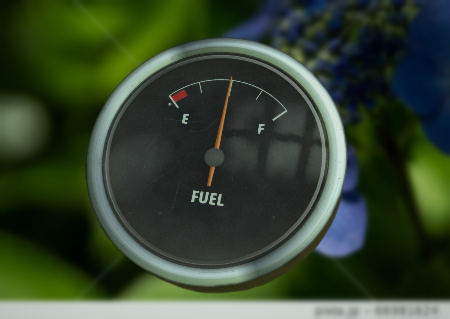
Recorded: 0.5
